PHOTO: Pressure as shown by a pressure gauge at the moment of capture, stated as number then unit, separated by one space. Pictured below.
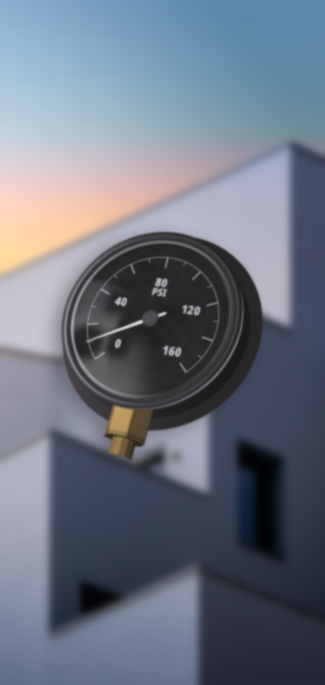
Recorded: 10 psi
